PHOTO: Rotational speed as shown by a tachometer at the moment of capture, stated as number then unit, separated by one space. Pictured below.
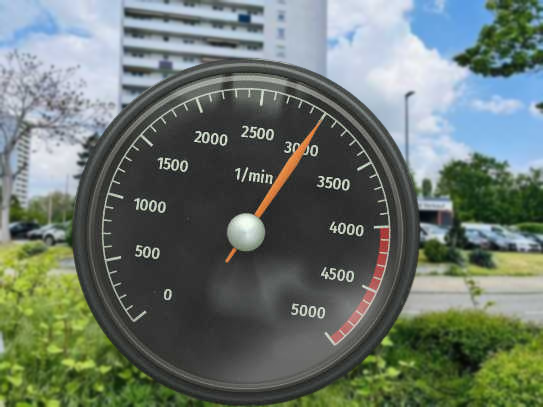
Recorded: 3000 rpm
